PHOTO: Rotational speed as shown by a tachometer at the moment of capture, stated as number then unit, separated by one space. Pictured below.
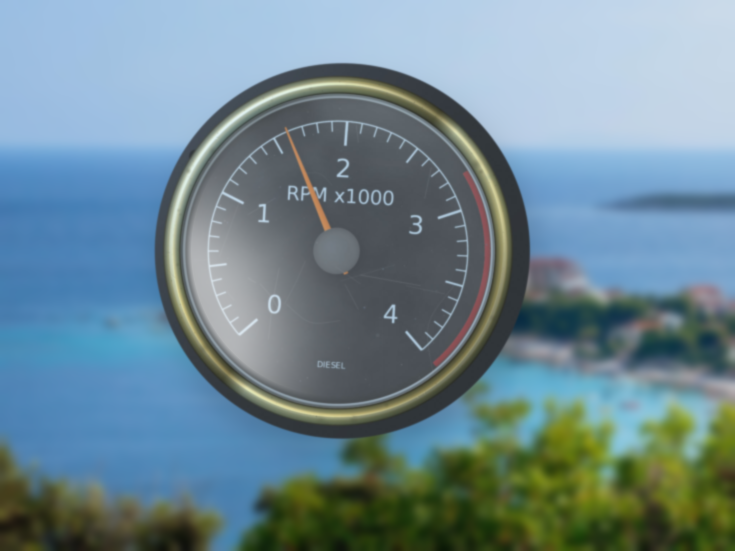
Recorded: 1600 rpm
